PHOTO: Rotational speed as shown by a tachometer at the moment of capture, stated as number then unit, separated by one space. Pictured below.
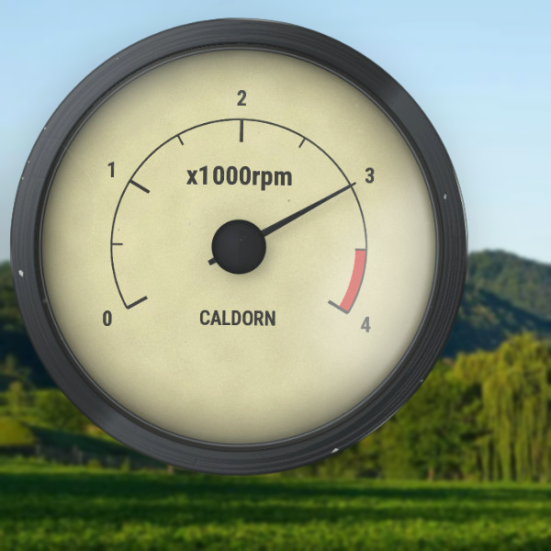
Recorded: 3000 rpm
